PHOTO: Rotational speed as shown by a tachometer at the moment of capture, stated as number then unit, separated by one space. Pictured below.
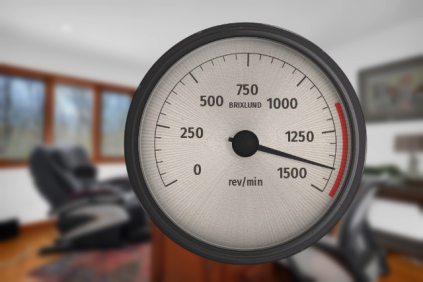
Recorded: 1400 rpm
